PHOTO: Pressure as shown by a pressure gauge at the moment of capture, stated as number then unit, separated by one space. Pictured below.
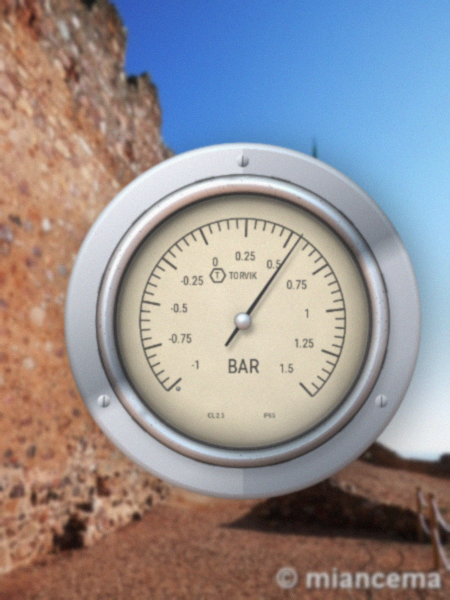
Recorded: 0.55 bar
